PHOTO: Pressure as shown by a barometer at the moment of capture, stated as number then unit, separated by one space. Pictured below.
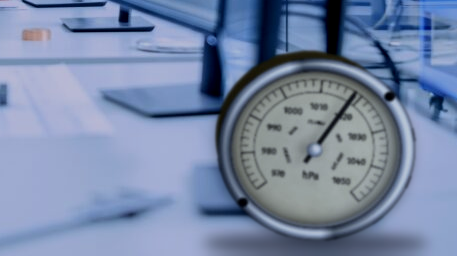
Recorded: 1018 hPa
